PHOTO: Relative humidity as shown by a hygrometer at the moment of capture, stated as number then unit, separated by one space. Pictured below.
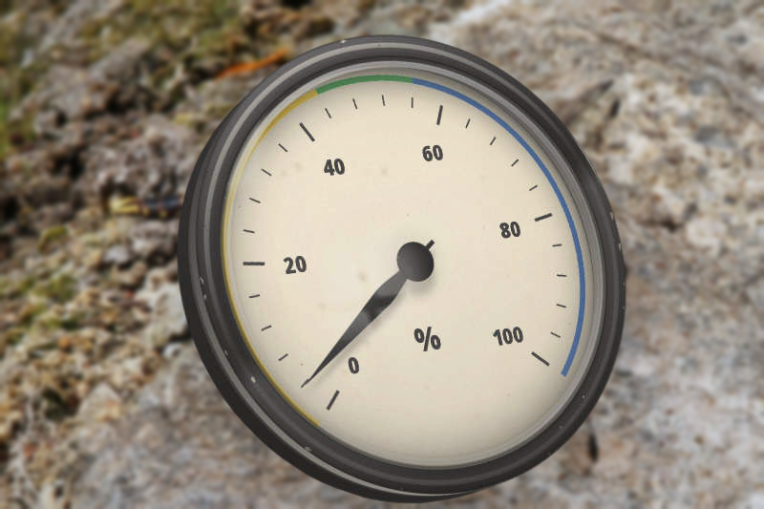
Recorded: 4 %
